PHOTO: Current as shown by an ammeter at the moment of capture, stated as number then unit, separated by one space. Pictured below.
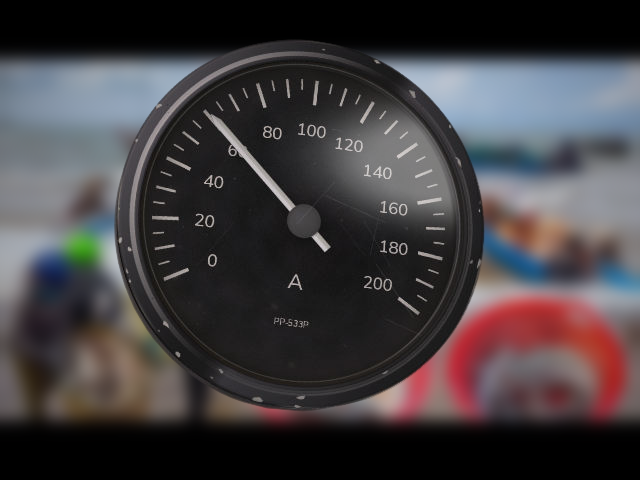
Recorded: 60 A
